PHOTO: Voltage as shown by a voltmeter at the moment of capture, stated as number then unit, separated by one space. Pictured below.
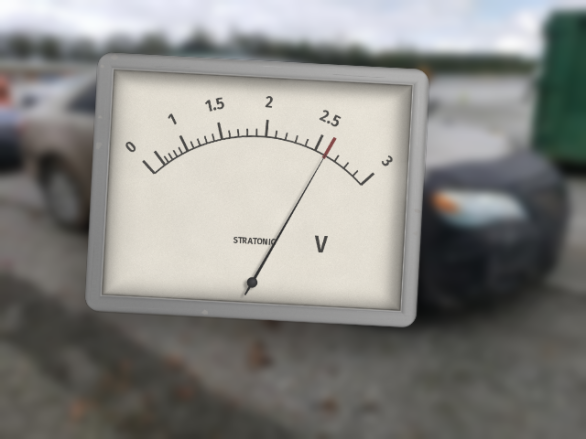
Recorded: 2.6 V
